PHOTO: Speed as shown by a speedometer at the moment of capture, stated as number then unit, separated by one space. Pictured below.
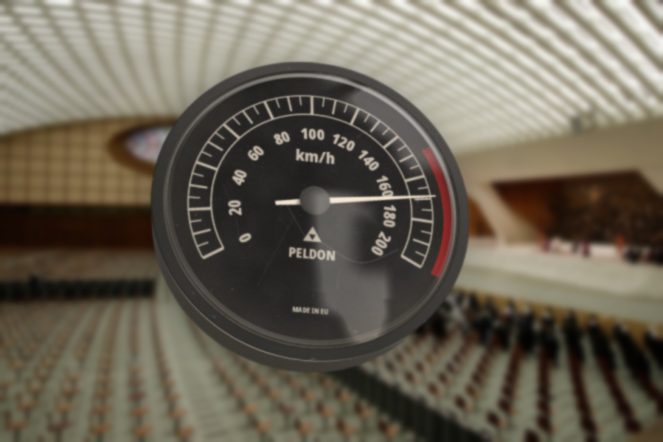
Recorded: 170 km/h
